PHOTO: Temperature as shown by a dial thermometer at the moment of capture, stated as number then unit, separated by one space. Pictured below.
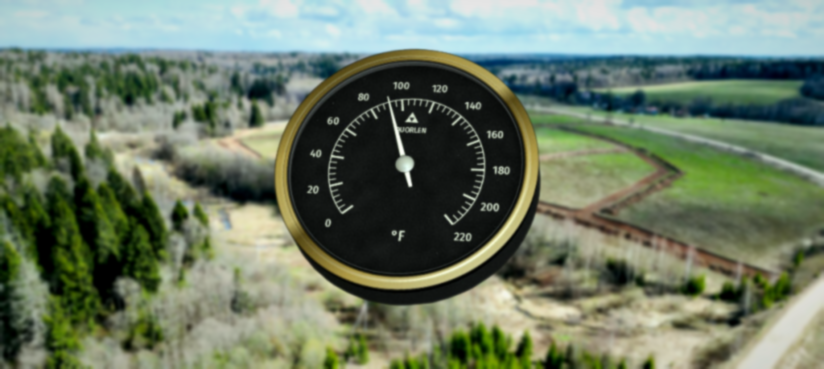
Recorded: 92 °F
